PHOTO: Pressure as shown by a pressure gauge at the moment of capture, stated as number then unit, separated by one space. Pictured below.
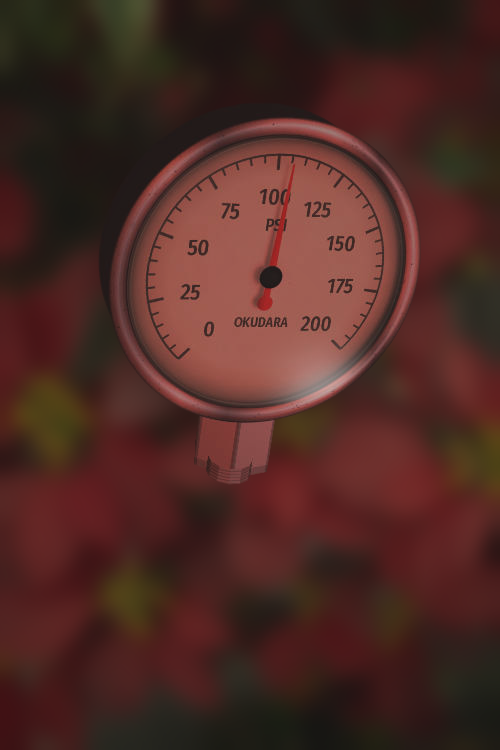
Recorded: 105 psi
